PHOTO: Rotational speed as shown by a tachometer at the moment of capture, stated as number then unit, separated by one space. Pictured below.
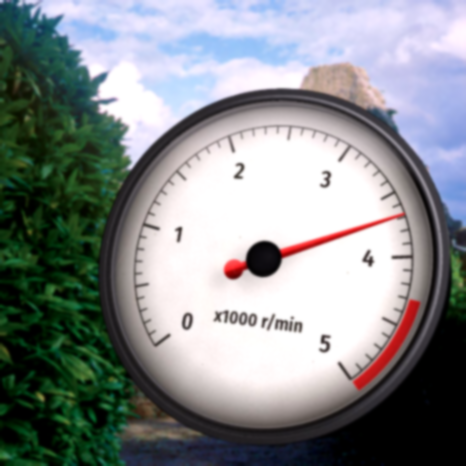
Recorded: 3700 rpm
